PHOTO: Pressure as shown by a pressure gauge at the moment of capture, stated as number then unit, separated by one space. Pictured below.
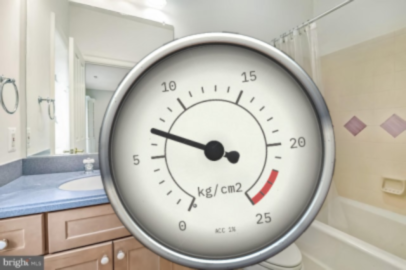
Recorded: 7 kg/cm²
